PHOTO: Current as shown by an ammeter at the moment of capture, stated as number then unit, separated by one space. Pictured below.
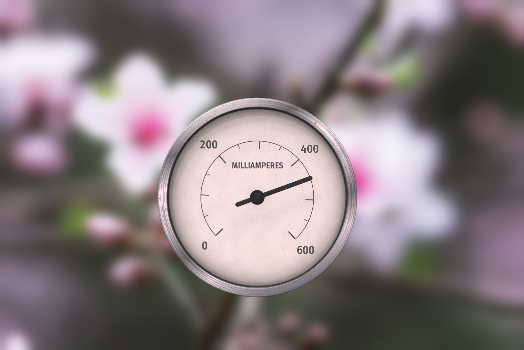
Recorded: 450 mA
